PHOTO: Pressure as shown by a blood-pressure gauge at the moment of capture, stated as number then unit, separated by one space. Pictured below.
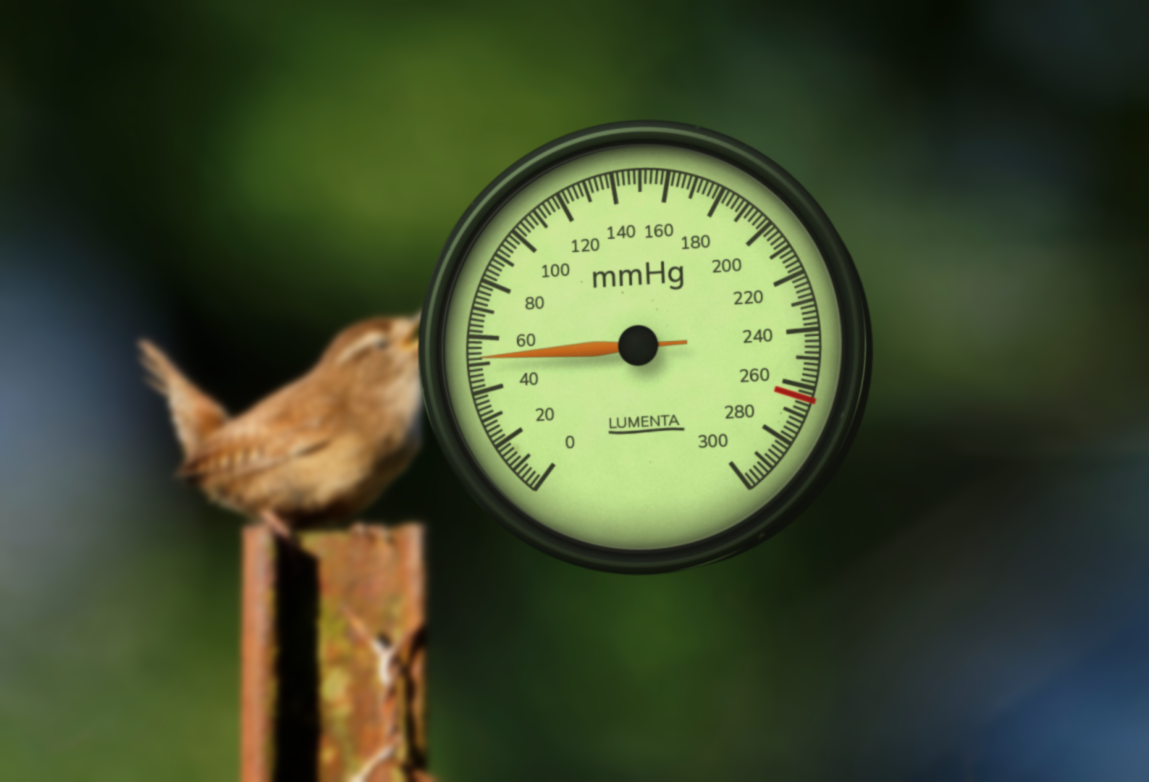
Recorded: 52 mmHg
